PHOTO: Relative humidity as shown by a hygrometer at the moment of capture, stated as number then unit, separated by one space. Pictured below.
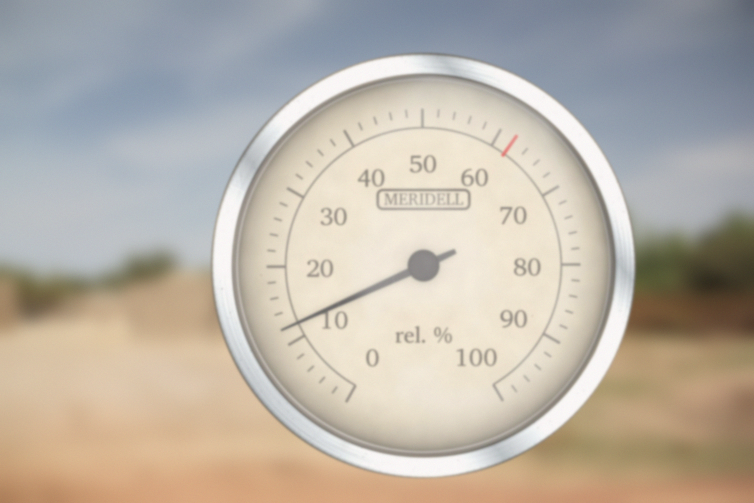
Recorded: 12 %
